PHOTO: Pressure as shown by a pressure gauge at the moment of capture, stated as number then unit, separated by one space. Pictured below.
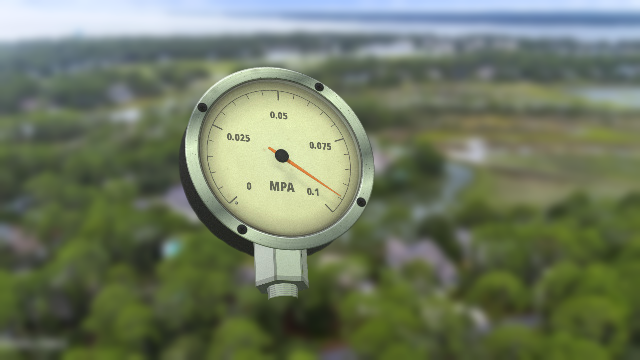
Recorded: 0.095 MPa
